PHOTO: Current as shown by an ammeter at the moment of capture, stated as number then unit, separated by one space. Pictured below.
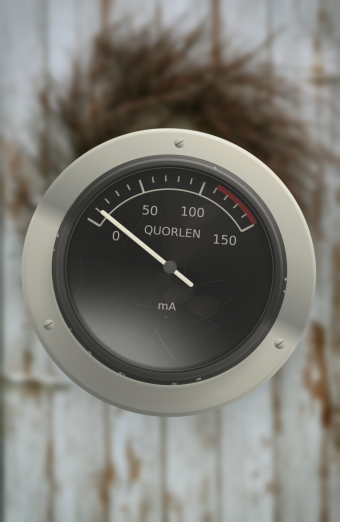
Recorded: 10 mA
